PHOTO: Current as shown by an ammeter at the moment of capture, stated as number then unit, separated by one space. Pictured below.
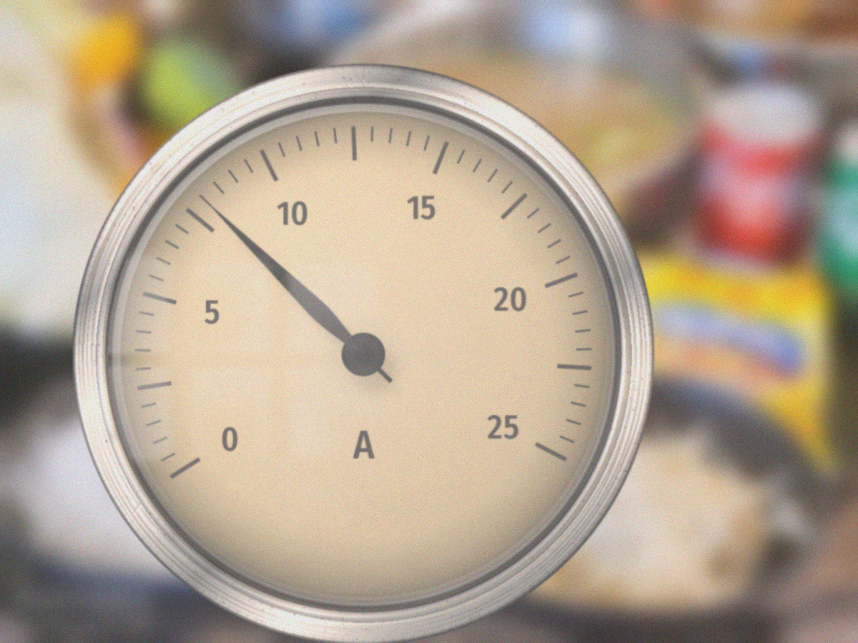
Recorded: 8 A
